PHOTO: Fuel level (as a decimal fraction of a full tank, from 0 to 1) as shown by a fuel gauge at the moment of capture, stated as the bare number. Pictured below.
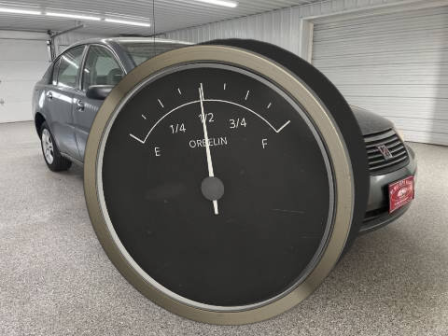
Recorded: 0.5
